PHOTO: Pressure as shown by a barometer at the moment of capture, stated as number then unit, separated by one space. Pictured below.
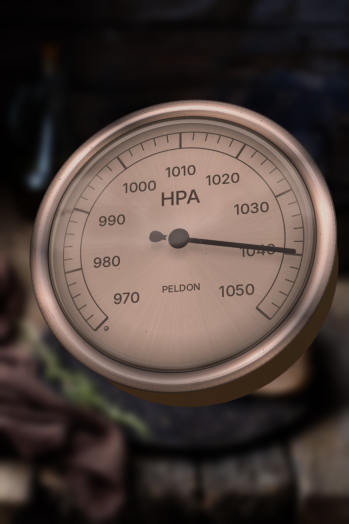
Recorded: 1040 hPa
